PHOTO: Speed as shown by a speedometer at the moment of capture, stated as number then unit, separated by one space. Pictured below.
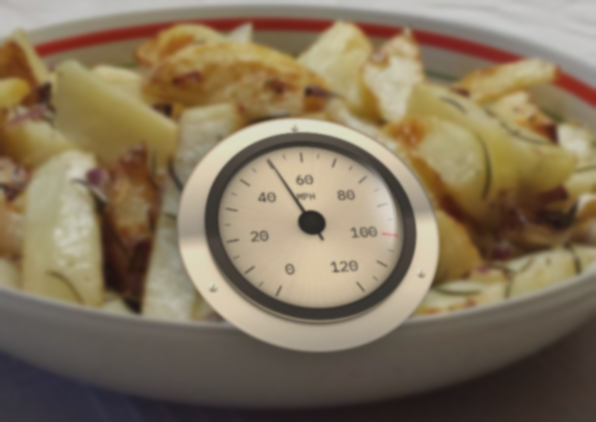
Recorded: 50 mph
